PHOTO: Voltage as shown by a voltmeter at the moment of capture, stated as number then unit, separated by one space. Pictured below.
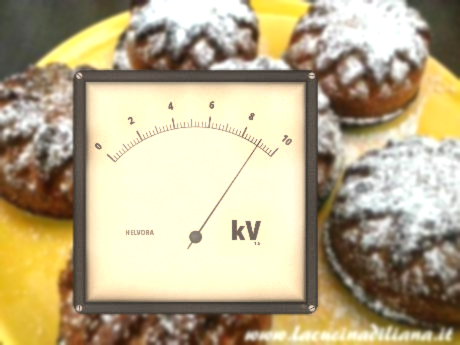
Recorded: 9 kV
